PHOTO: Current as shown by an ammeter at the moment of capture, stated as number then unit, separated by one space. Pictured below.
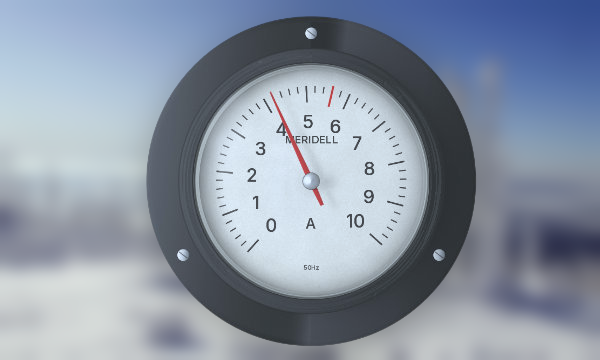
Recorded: 4.2 A
